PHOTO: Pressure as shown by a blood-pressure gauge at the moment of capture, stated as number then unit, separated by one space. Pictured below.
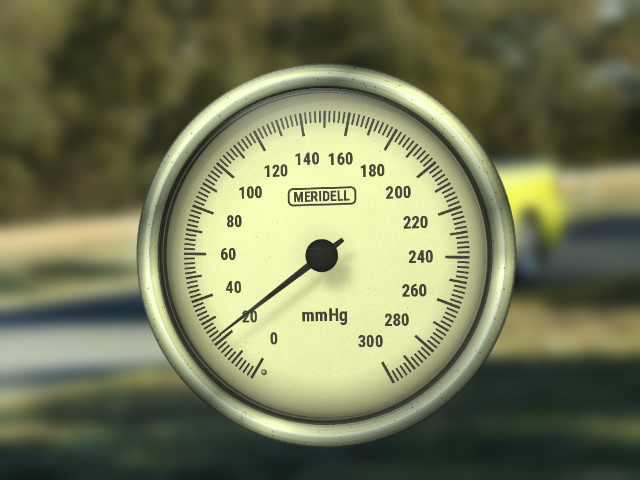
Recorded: 22 mmHg
